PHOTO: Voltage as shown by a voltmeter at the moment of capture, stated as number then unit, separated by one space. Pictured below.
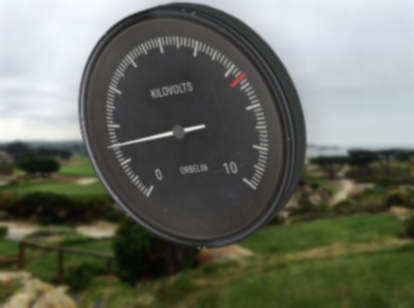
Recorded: 1.5 kV
